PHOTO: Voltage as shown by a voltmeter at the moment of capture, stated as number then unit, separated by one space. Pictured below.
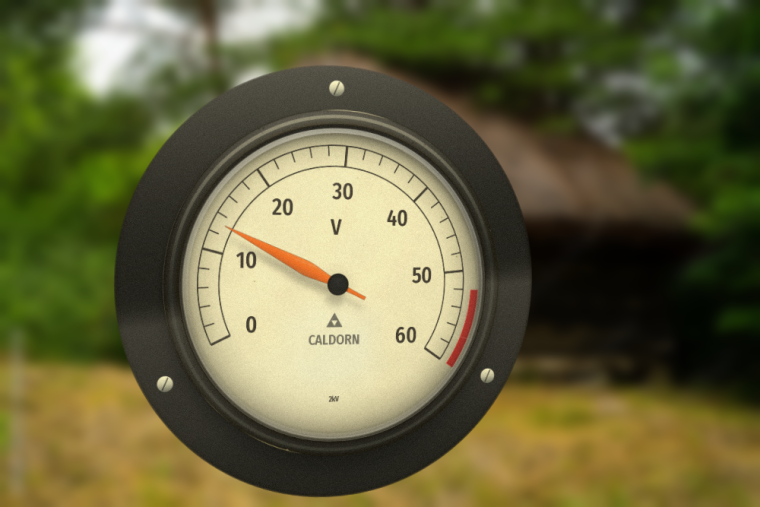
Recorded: 13 V
